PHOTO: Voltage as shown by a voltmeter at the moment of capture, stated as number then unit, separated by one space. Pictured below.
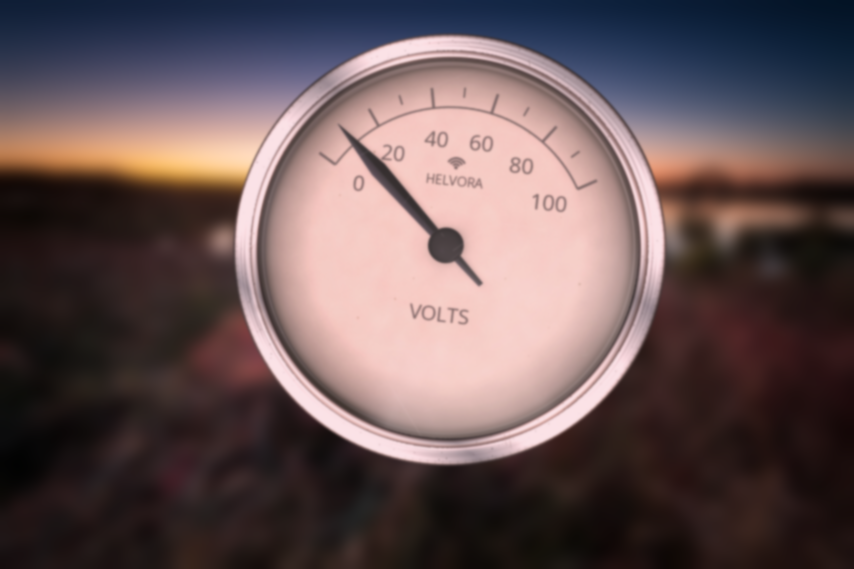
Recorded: 10 V
